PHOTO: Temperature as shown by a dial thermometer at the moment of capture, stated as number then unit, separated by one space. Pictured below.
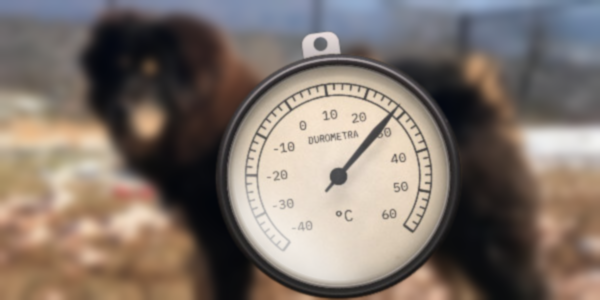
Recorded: 28 °C
